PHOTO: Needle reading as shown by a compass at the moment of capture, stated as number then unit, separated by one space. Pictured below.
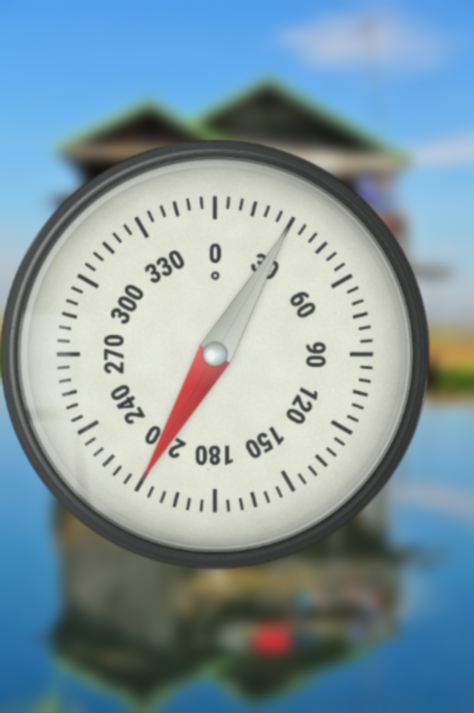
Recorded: 210 °
